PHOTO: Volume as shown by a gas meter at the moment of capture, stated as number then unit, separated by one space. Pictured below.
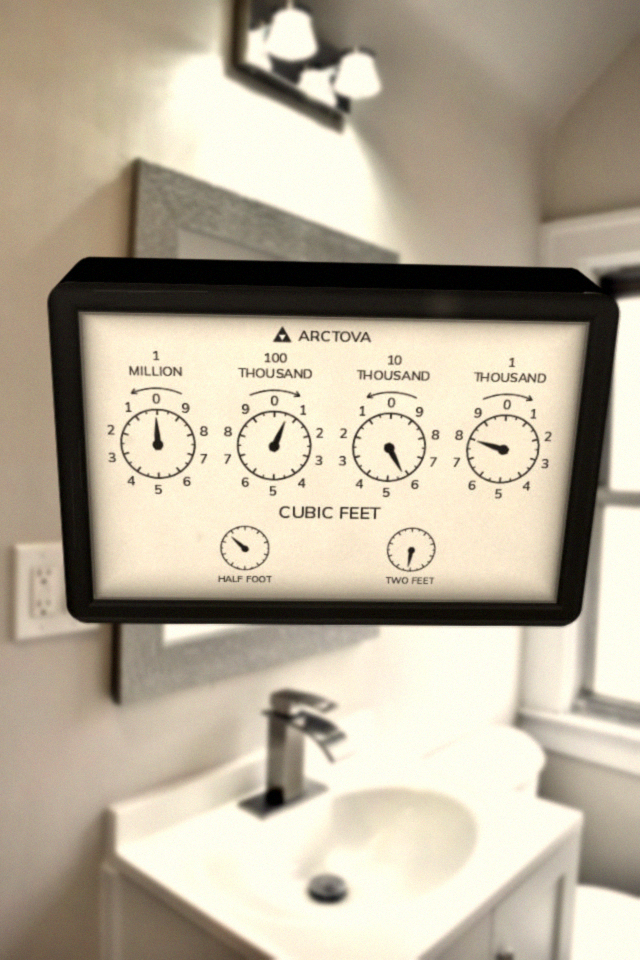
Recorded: 5800 ft³
